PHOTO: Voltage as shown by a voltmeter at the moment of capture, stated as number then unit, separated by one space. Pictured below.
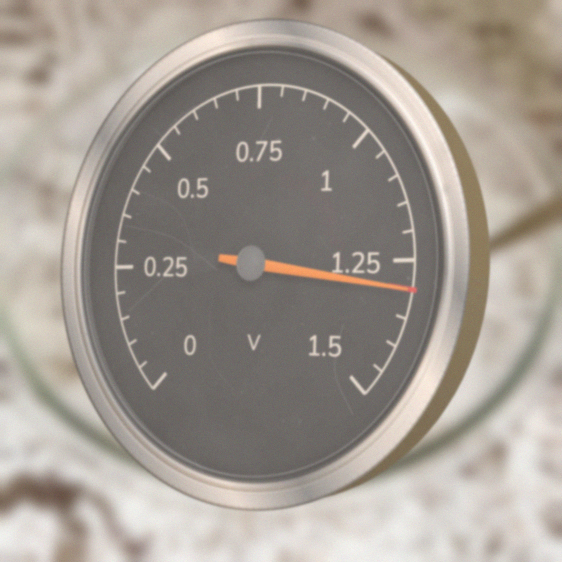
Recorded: 1.3 V
